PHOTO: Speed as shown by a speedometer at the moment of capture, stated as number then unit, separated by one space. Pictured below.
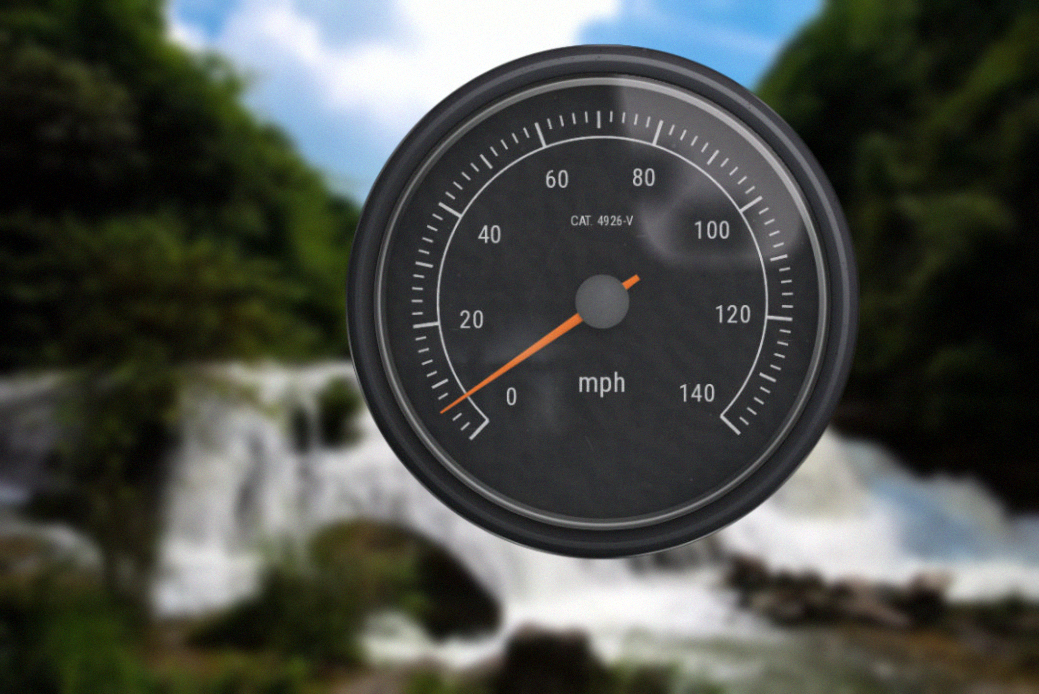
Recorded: 6 mph
